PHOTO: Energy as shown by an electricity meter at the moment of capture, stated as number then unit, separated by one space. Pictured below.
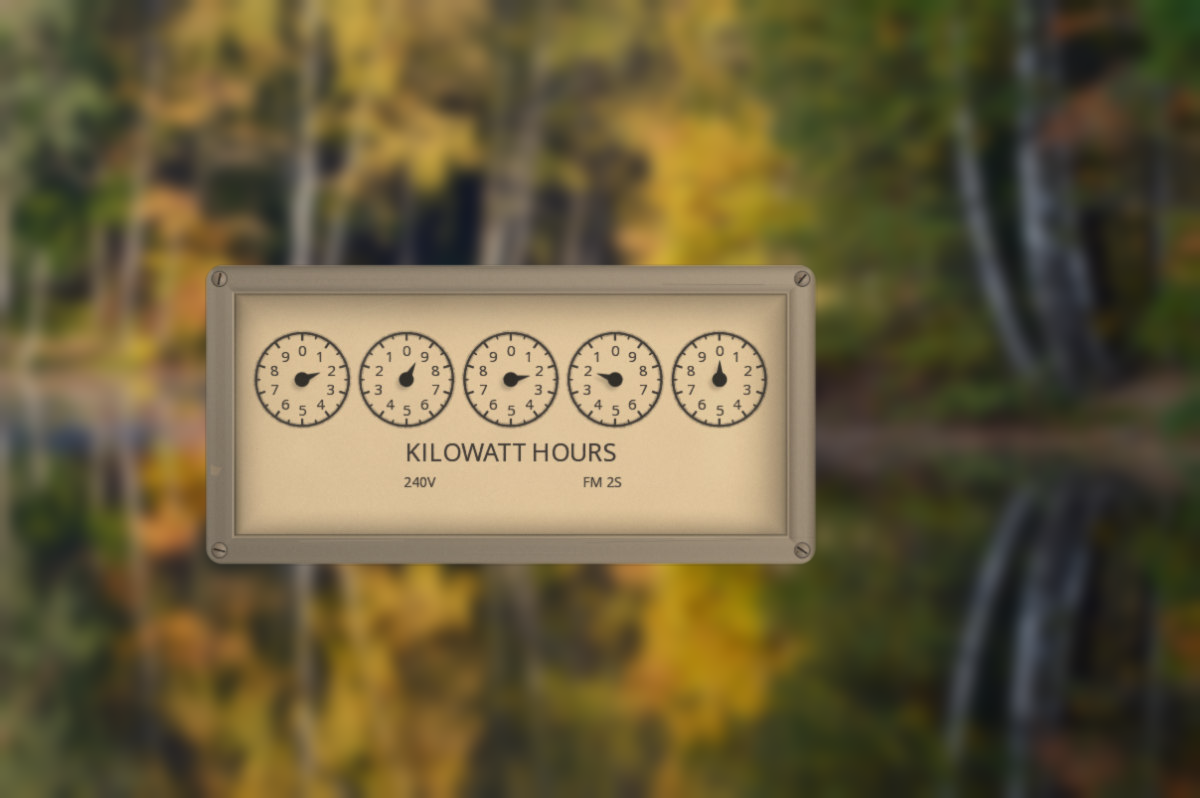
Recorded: 19220 kWh
